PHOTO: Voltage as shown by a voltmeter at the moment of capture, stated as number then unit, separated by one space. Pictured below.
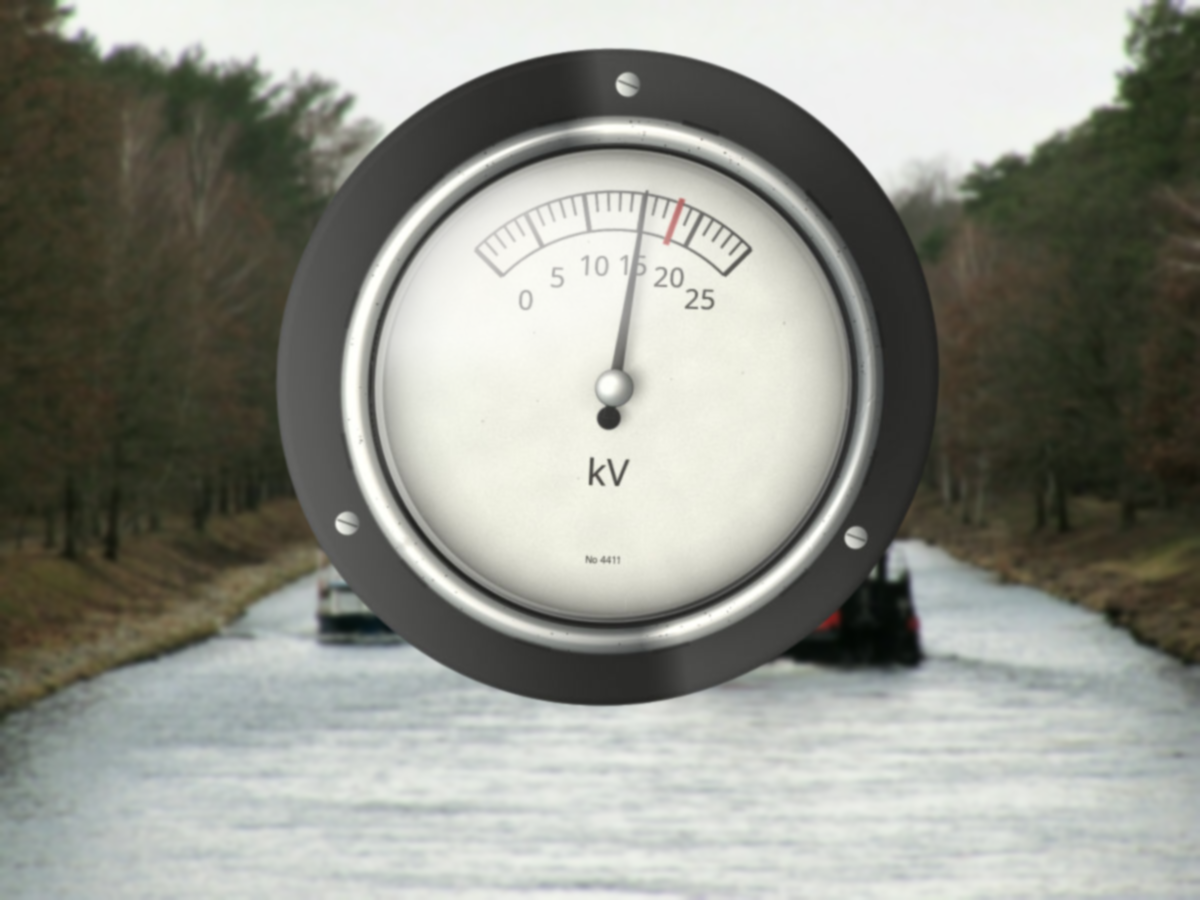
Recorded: 15 kV
